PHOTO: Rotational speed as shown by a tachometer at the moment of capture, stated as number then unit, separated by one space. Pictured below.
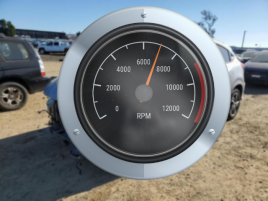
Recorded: 7000 rpm
